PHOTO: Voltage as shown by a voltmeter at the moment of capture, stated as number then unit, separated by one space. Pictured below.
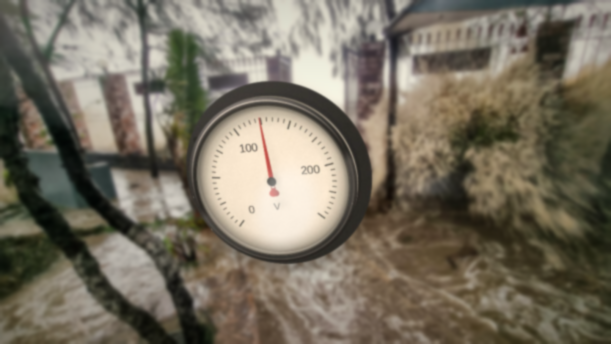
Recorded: 125 V
